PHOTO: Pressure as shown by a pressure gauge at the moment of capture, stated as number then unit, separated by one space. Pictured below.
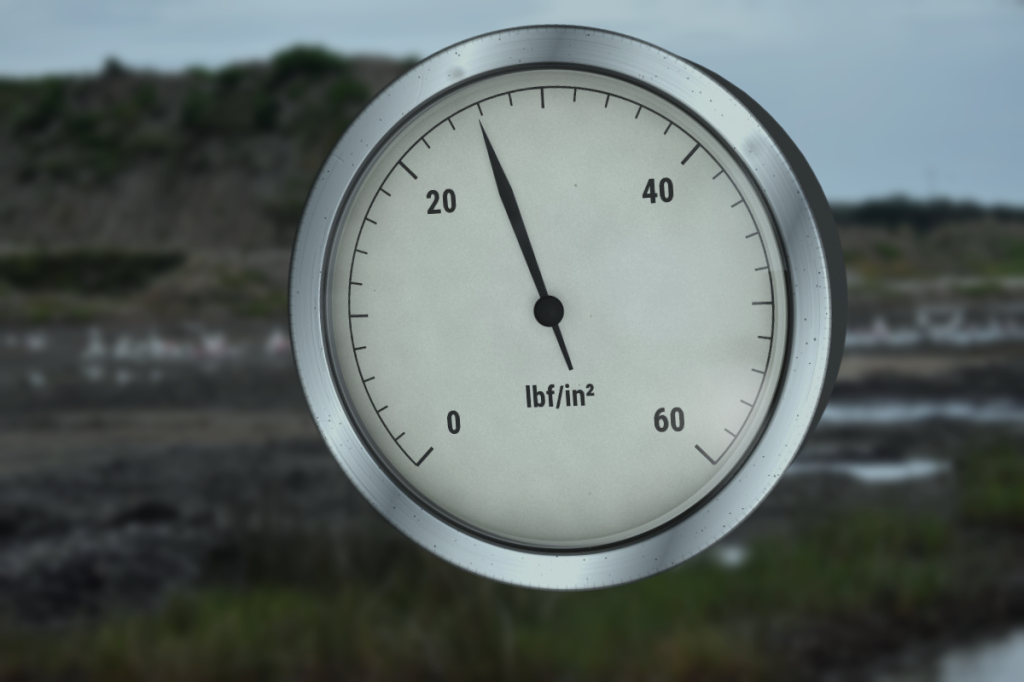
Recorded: 26 psi
